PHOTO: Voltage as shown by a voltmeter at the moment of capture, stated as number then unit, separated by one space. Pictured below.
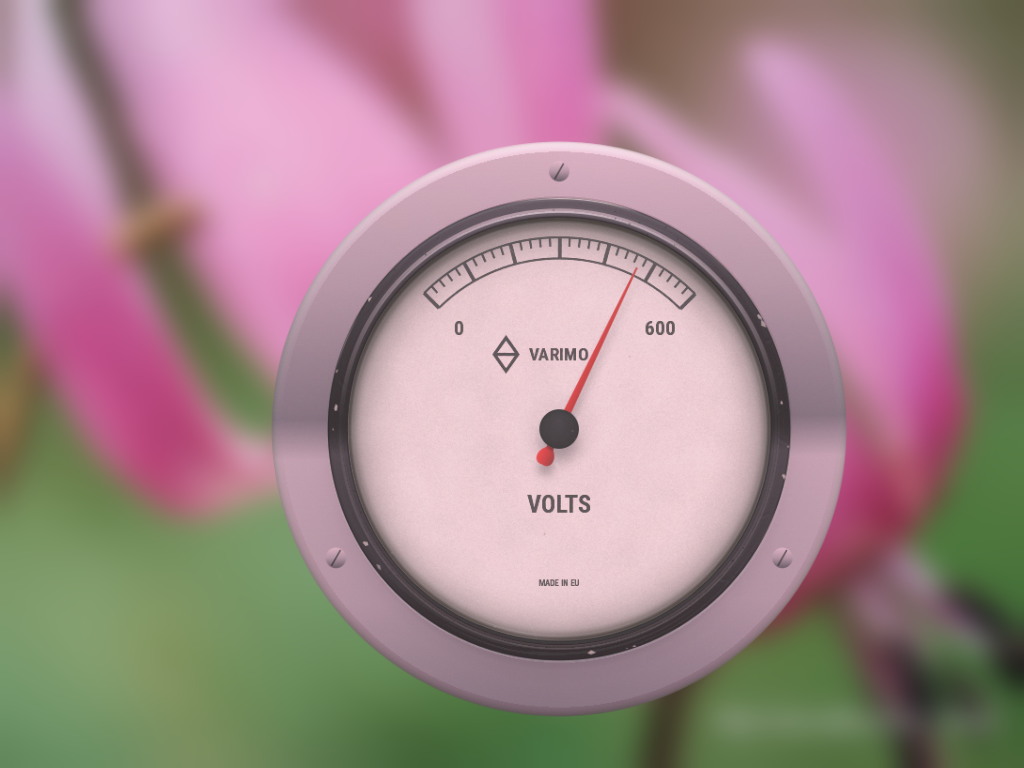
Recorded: 470 V
